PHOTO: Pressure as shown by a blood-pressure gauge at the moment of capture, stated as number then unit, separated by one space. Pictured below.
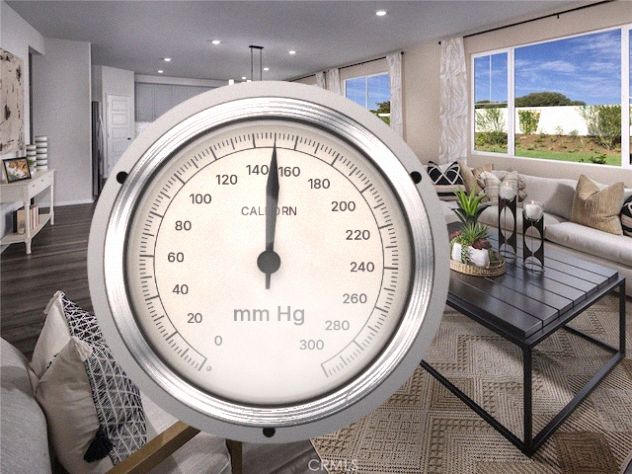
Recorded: 150 mmHg
